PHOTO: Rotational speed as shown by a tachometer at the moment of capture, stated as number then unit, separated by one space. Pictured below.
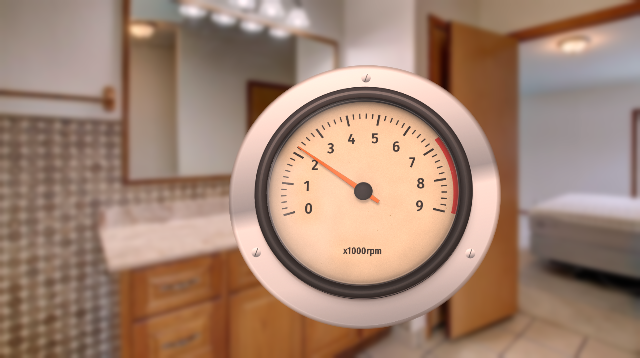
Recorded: 2200 rpm
